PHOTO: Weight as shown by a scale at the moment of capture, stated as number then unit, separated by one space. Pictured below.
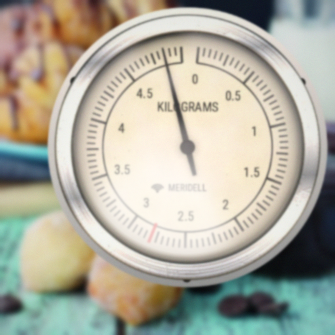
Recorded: 4.85 kg
